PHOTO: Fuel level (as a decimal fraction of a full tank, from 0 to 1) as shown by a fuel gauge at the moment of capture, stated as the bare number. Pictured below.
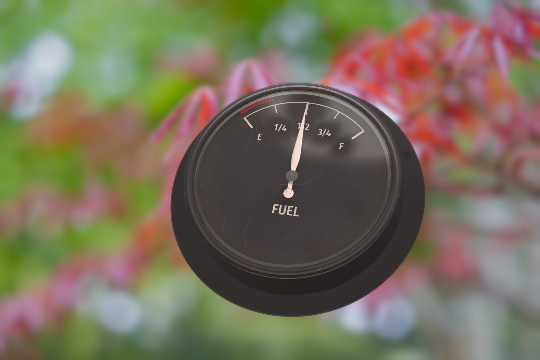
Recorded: 0.5
